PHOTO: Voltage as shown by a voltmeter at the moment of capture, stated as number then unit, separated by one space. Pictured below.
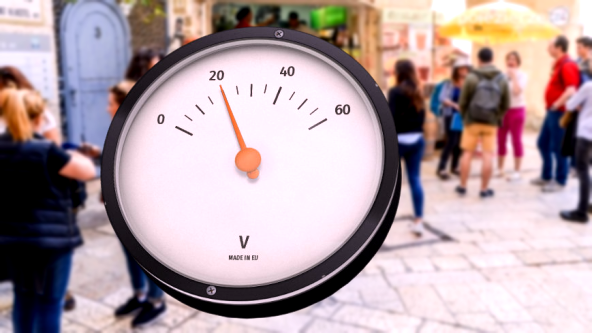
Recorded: 20 V
